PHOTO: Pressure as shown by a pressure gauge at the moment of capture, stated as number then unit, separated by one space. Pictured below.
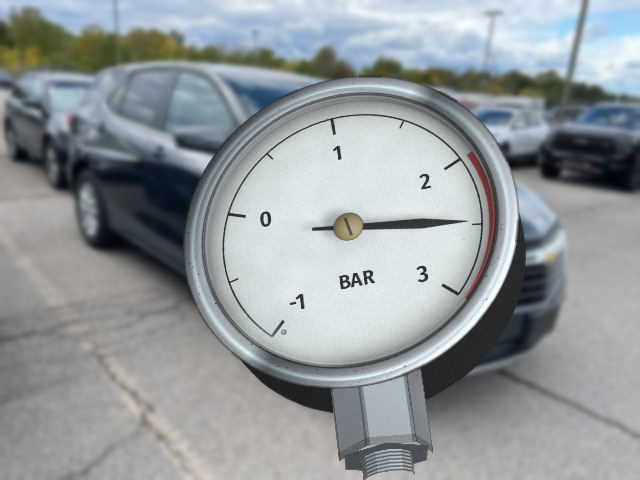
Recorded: 2.5 bar
